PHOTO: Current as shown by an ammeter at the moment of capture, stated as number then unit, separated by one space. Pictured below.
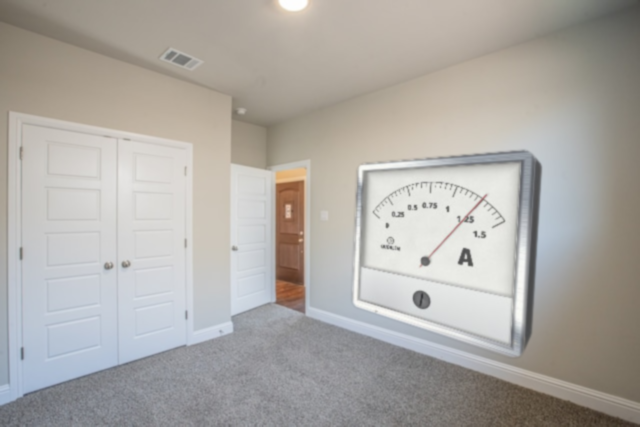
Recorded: 1.25 A
